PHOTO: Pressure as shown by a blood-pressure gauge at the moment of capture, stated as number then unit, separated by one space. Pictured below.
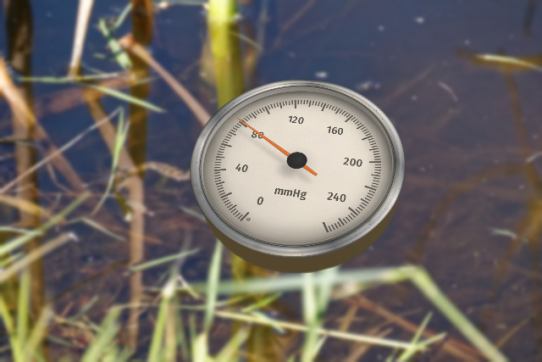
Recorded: 80 mmHg
